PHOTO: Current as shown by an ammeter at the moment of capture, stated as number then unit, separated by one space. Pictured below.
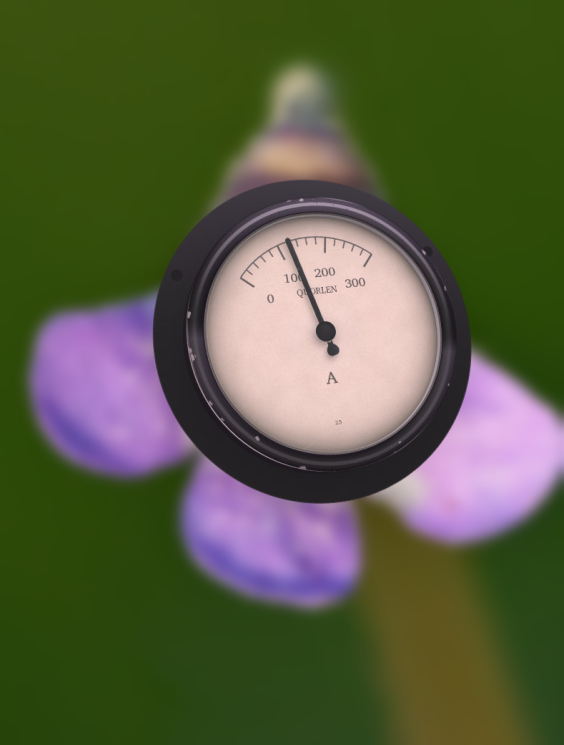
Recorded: 120 A
